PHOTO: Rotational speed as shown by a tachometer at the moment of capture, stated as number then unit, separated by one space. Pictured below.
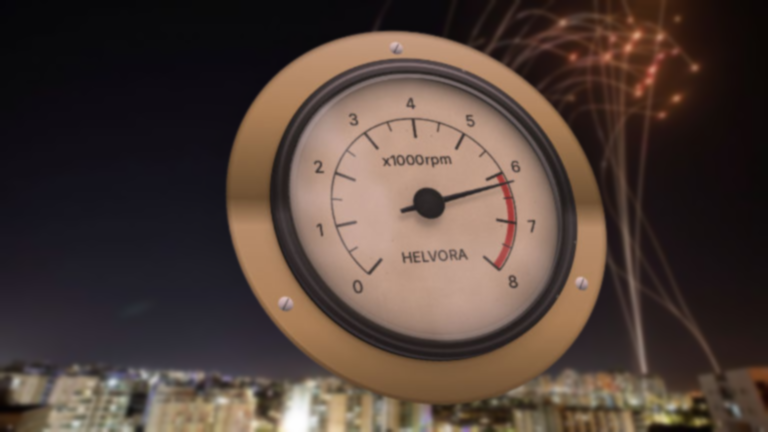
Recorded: 6250 rpm
